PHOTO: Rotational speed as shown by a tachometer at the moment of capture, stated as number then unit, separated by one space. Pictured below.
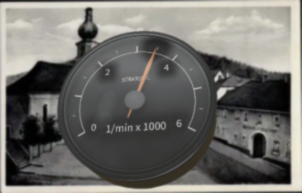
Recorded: 3500 rpm
